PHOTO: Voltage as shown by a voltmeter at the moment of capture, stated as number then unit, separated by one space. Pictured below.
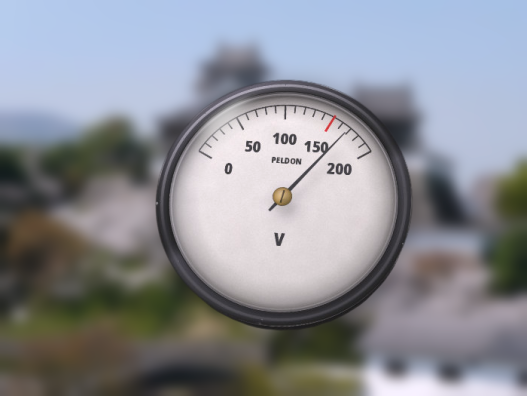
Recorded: 170 V
